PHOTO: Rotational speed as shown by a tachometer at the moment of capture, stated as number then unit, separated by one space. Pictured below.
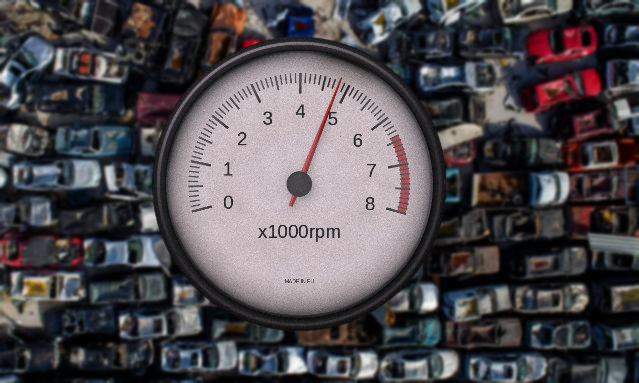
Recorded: 4800 rpm
